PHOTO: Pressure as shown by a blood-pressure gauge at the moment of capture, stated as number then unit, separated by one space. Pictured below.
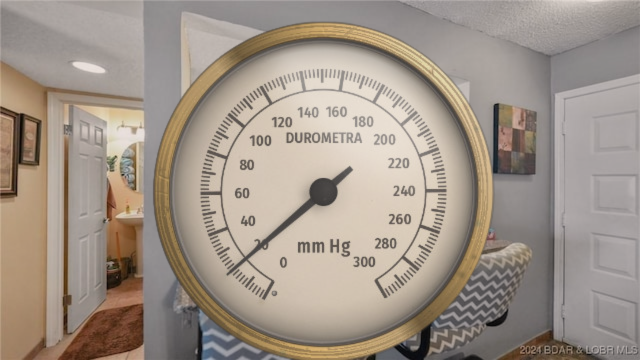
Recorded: 20 mmHg
